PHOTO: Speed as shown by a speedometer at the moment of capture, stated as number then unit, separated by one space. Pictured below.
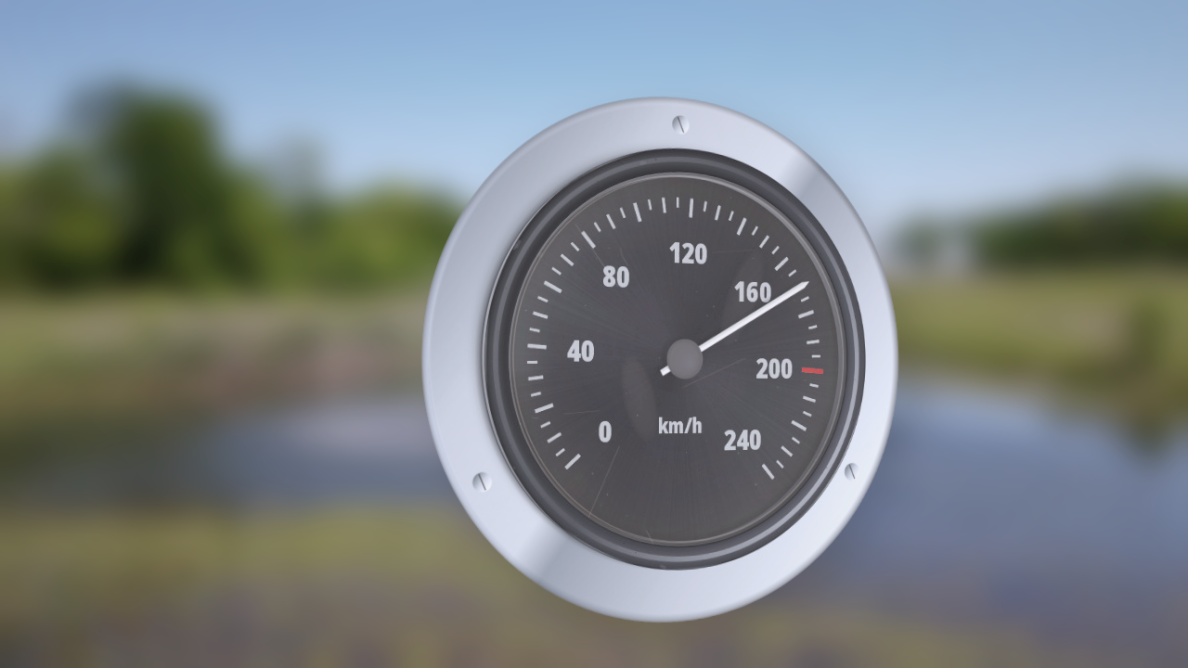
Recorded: 170 km/h
